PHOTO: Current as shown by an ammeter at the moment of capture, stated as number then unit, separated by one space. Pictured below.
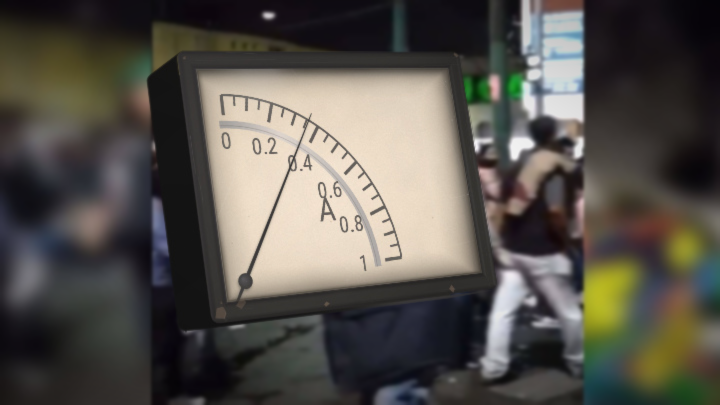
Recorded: 0.35 A
